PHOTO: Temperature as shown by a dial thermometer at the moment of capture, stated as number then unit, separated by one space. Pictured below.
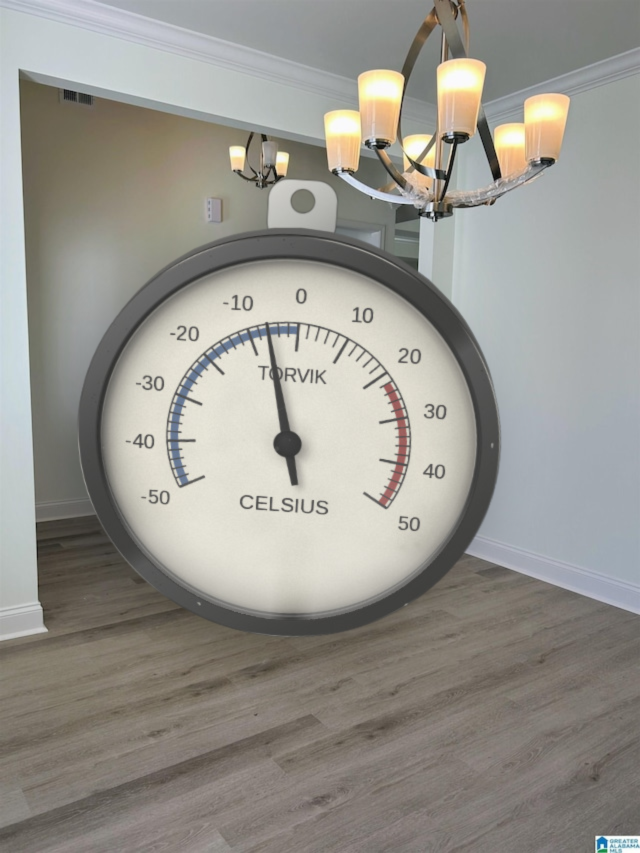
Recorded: -6 °C
